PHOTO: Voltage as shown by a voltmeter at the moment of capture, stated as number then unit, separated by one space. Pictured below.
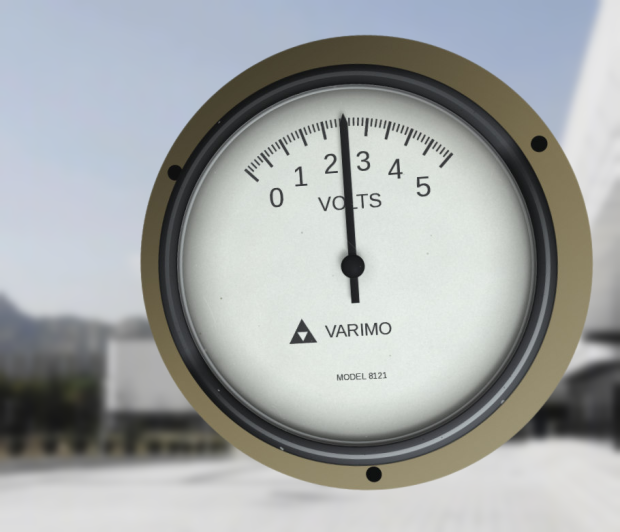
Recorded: 2.5 V
